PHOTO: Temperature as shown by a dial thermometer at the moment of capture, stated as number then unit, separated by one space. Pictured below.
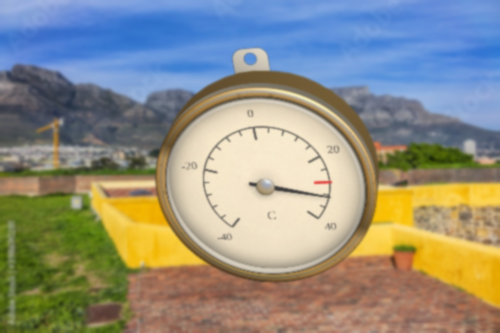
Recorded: 32 °C
